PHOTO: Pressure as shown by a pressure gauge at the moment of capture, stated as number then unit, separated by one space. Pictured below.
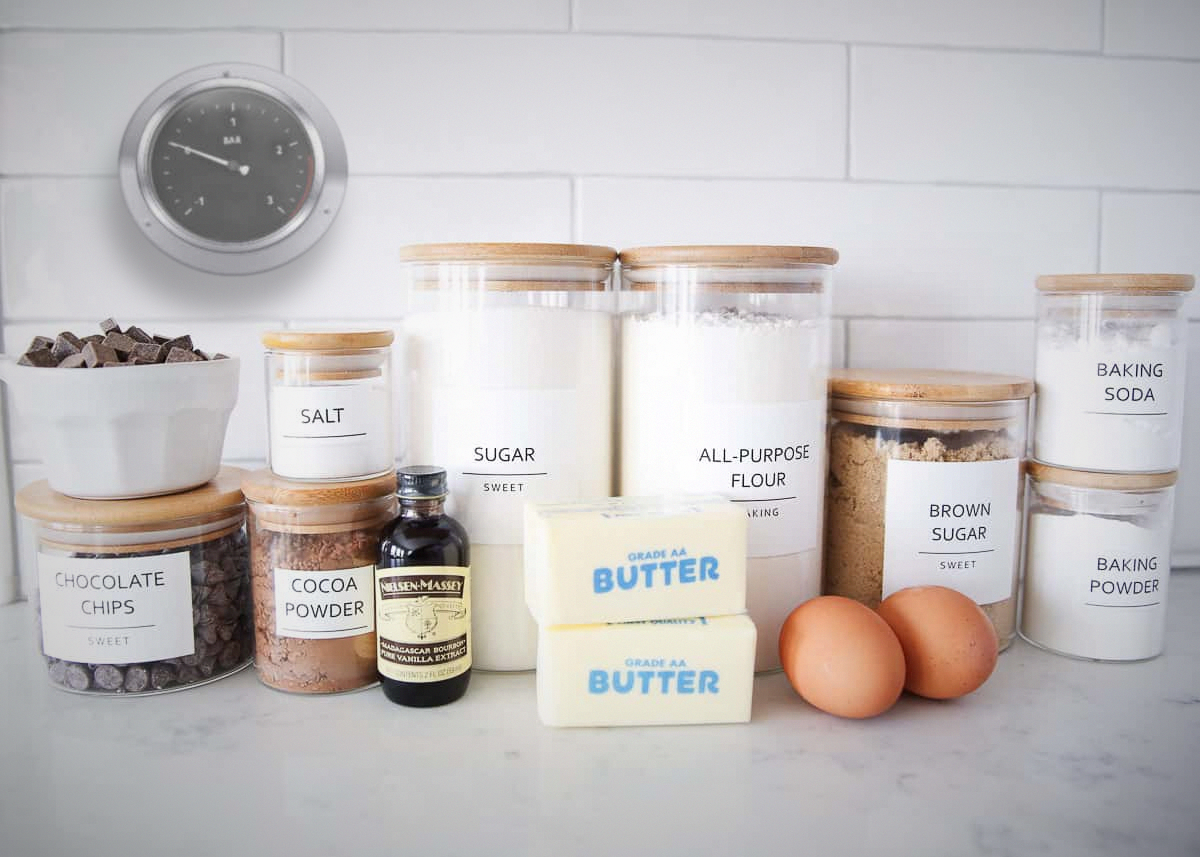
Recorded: 0 bar
